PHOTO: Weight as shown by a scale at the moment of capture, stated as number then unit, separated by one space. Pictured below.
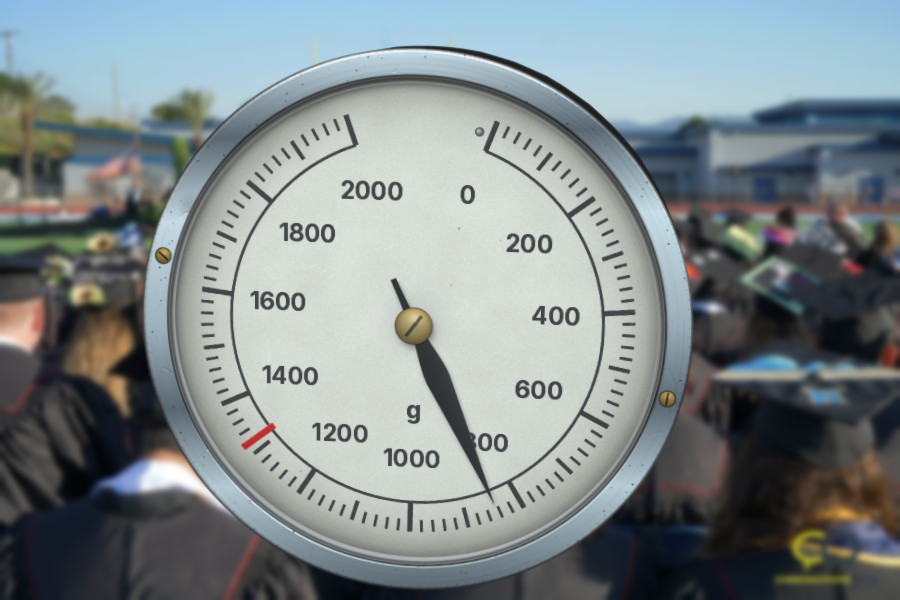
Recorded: 840 g
